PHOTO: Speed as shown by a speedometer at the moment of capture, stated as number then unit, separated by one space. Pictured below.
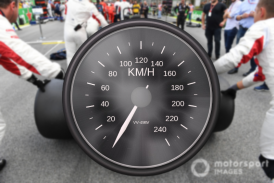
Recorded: 0 km/h
